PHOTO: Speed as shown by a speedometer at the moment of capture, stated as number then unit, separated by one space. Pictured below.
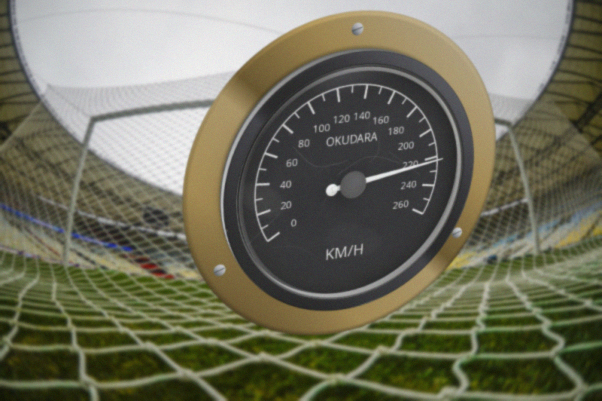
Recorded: 220 km/h
